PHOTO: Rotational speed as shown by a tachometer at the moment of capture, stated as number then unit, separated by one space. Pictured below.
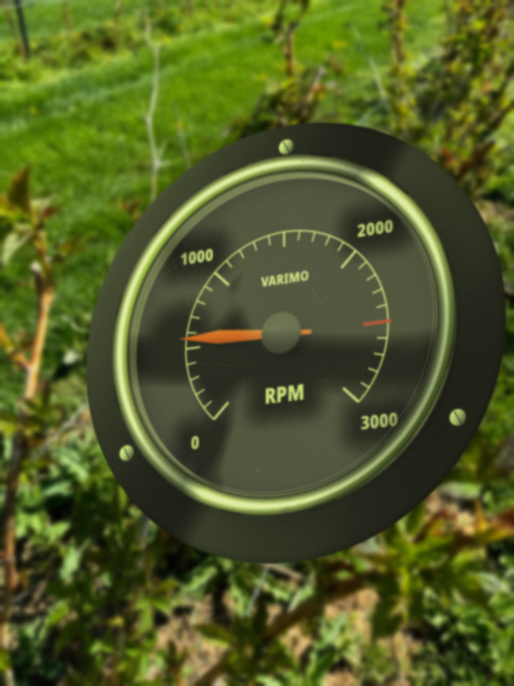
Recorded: 550 rpm
